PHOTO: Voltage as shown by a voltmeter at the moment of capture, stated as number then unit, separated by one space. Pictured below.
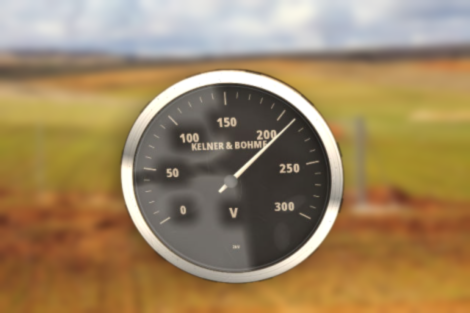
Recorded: 210 V
